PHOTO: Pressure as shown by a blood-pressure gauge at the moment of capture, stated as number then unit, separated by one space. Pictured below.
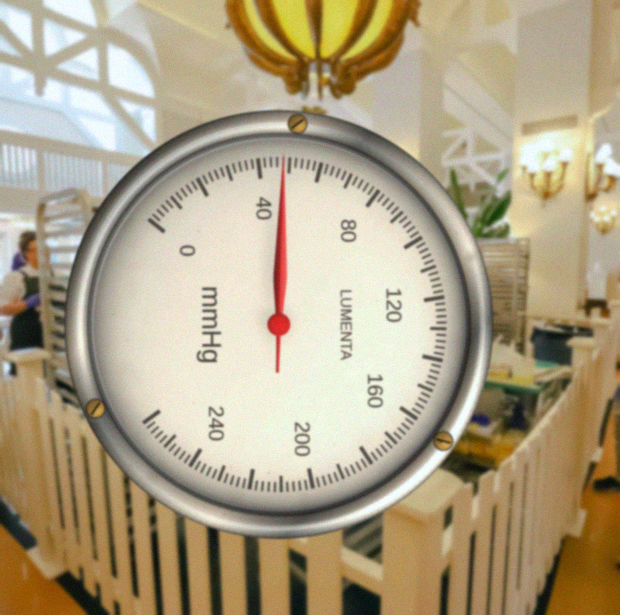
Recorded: 48 mmHg
